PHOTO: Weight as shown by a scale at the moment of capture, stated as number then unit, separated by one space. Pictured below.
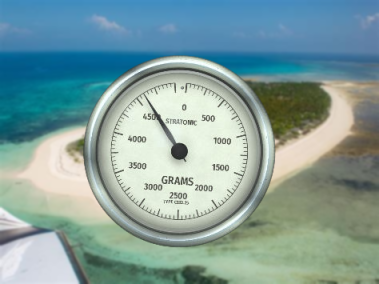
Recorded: 4600 g
